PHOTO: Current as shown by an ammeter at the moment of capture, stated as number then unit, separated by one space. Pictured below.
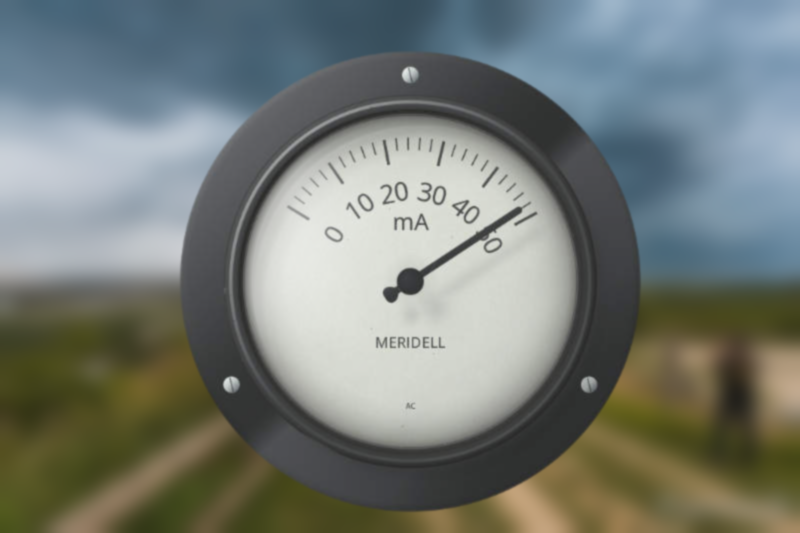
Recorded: 48 mA
